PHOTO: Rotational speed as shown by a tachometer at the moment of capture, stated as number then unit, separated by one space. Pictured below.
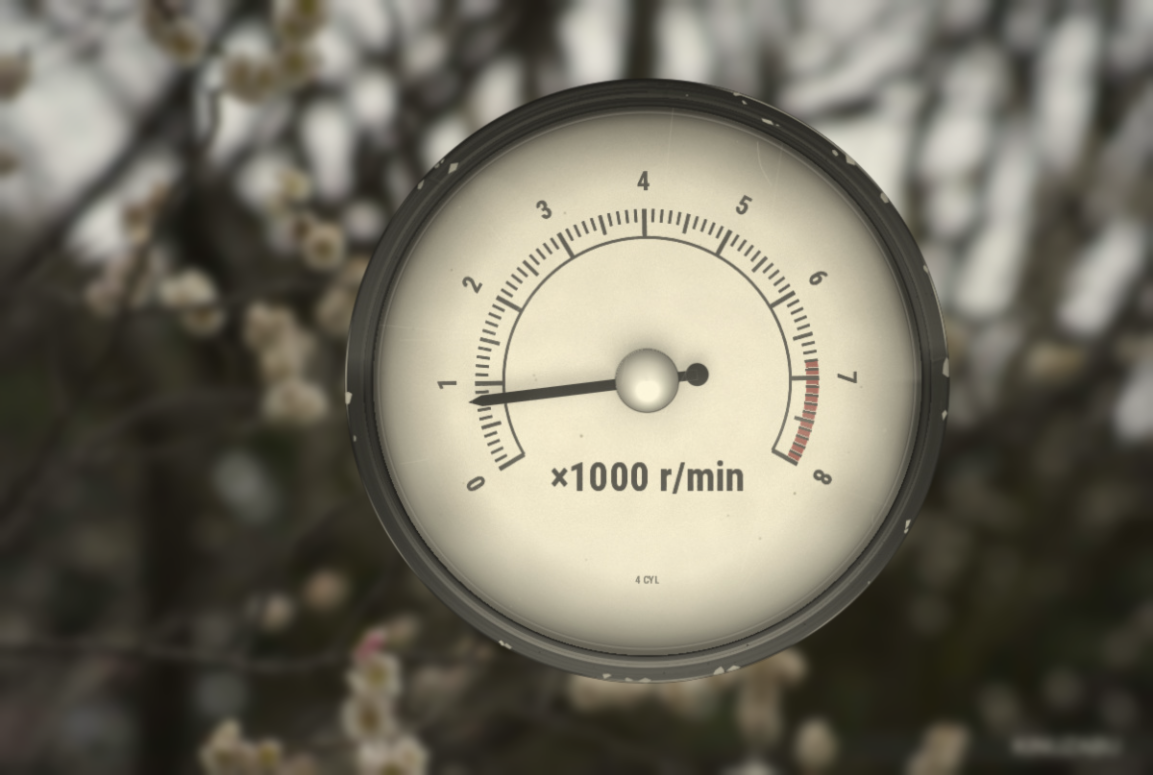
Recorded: 800 rpm
